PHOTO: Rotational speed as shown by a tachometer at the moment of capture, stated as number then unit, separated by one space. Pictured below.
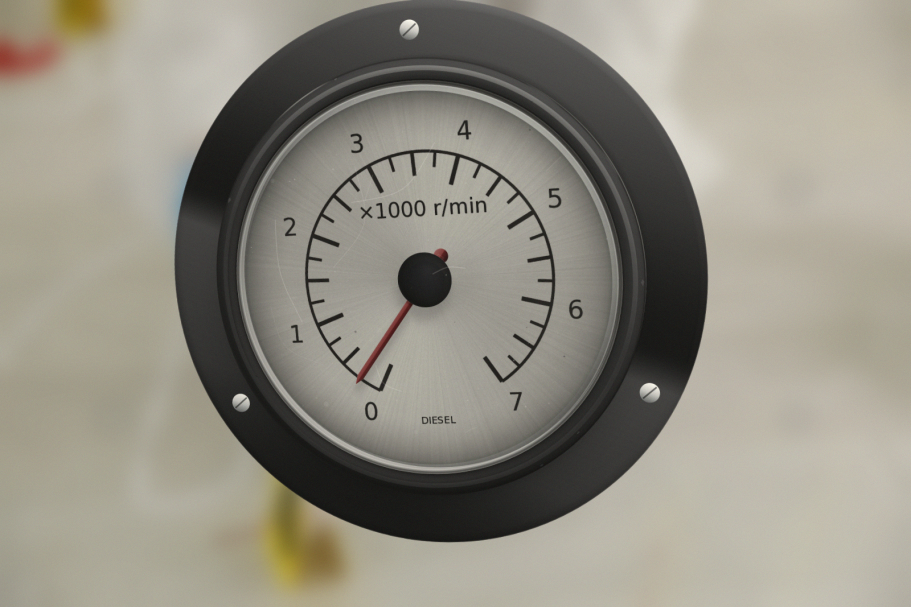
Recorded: 250 rpm
